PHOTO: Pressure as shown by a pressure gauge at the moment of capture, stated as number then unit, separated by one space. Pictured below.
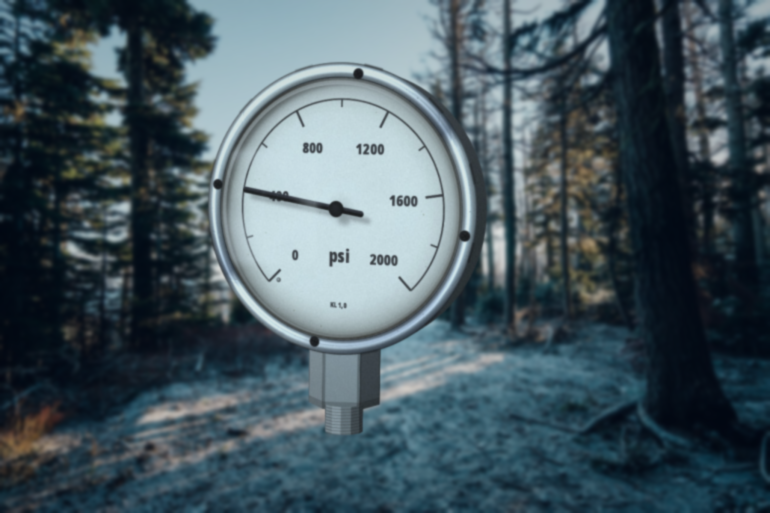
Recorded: 400 psi
